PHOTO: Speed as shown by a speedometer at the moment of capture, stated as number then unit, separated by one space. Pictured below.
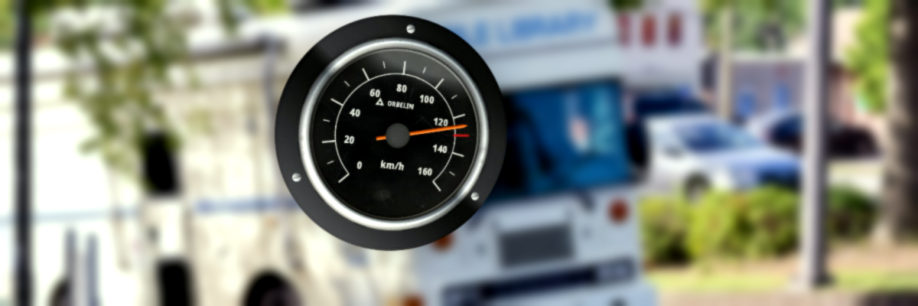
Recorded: 125 km/h
